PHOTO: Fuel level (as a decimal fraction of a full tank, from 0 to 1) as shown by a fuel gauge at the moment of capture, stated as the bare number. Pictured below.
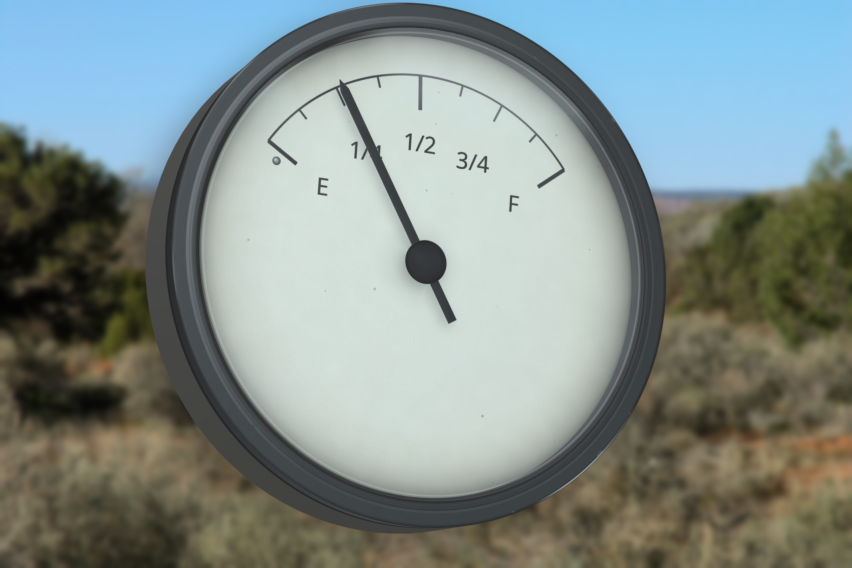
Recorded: 0.25
